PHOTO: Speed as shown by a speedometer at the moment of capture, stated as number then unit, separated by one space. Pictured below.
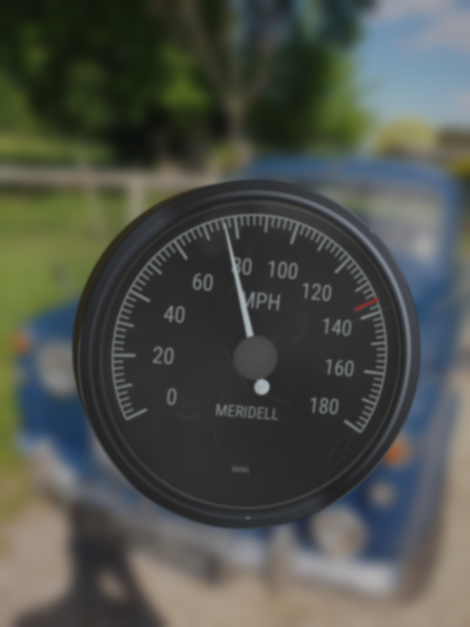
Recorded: 76 mph
